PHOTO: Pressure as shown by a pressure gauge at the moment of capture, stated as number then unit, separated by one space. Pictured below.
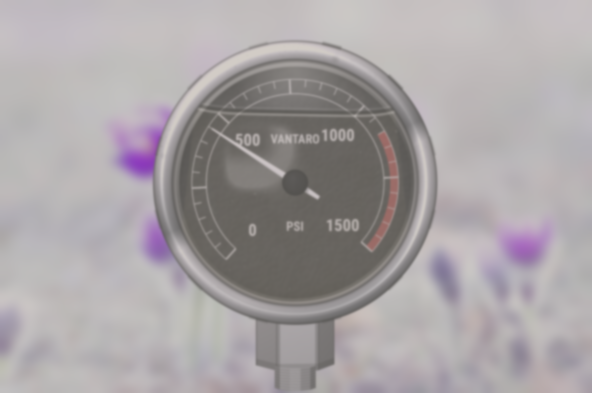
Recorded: 450 psi
